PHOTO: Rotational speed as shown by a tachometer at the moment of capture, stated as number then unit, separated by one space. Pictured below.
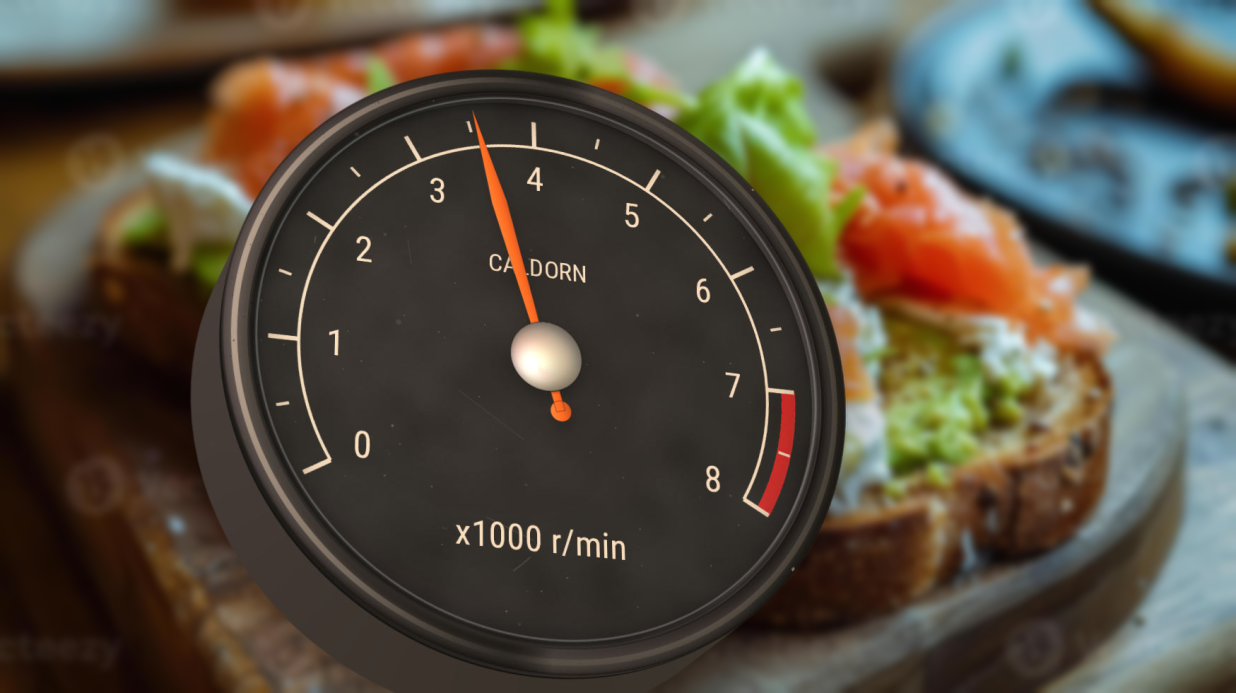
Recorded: 3500 rpm
